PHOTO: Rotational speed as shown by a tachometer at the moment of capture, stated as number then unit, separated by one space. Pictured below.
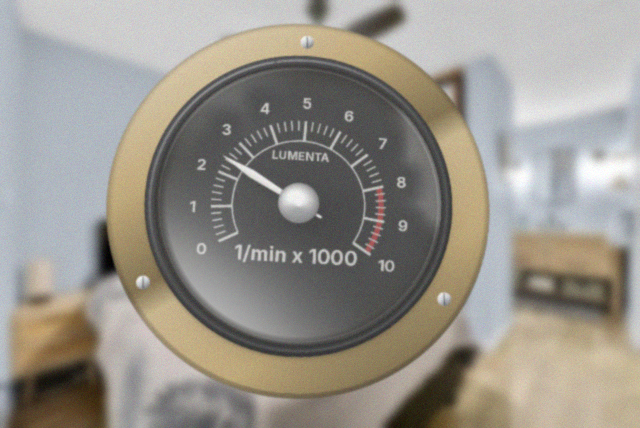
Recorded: 2400 rpm
